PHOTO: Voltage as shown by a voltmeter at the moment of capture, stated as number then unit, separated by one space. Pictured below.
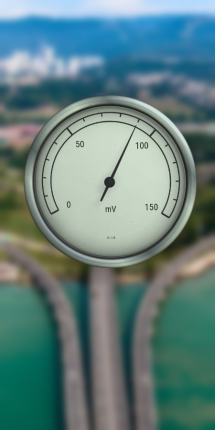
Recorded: 90 mV
